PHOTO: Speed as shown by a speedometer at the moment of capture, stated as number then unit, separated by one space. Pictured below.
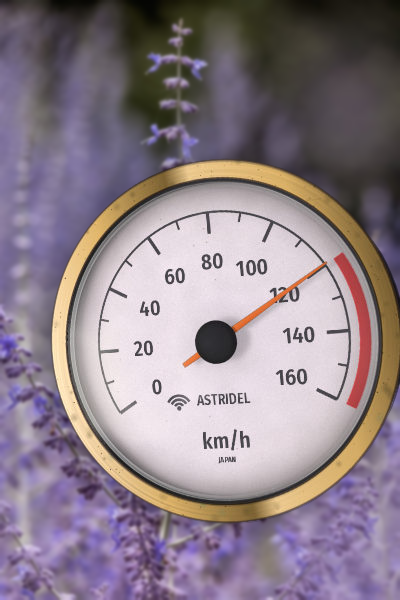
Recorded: 120 km/h
